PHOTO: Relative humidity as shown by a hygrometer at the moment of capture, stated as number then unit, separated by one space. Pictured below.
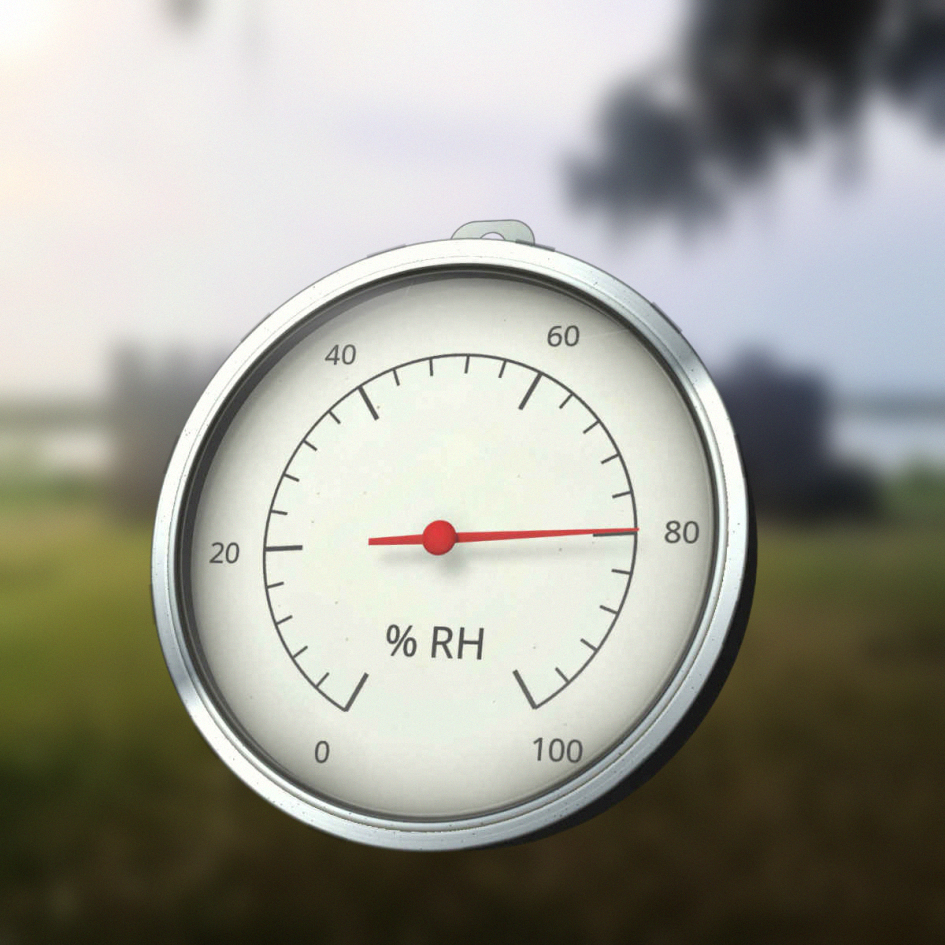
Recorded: 80 %
